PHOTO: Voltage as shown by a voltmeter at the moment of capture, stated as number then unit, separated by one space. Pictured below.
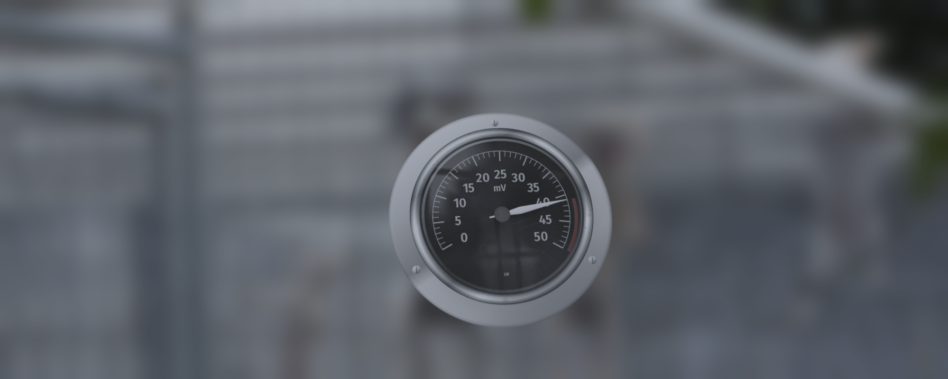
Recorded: 41 mV
